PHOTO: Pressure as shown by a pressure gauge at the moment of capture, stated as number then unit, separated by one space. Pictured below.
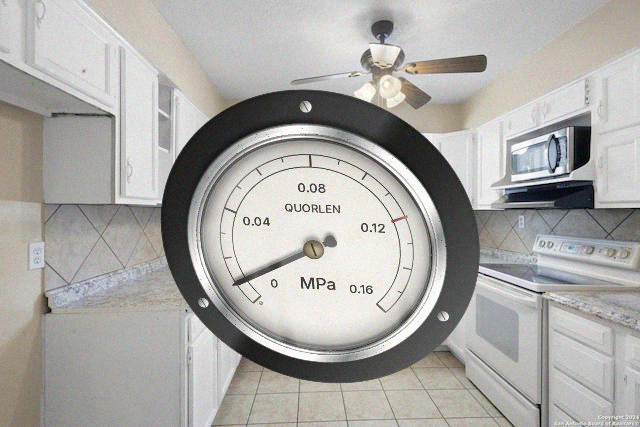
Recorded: 0.01 MPa
